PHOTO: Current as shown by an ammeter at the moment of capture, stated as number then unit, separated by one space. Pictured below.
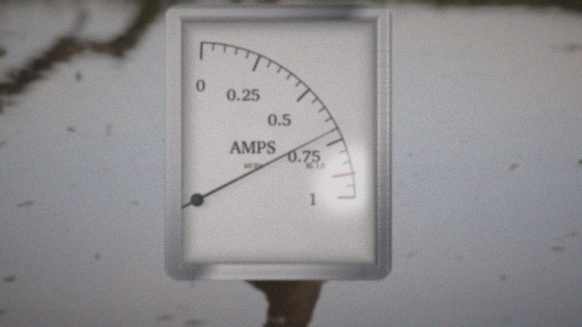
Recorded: 0.7 A
